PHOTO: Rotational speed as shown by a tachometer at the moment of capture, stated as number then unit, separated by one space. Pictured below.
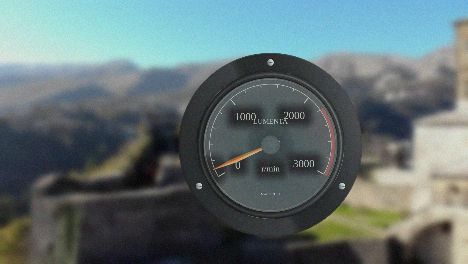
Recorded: 100 rpm
